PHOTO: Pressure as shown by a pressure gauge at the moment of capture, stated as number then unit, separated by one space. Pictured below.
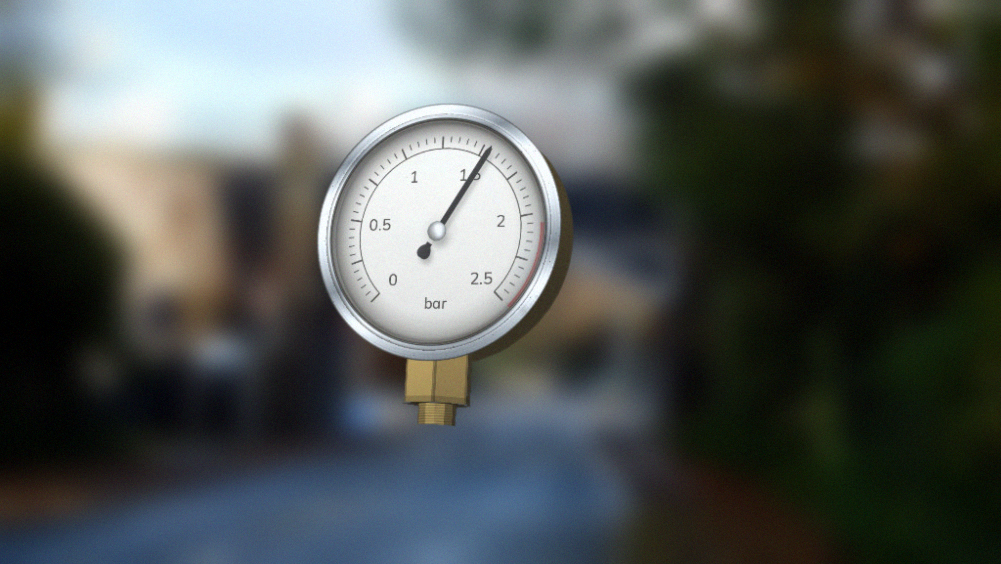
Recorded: 1.55 bar
